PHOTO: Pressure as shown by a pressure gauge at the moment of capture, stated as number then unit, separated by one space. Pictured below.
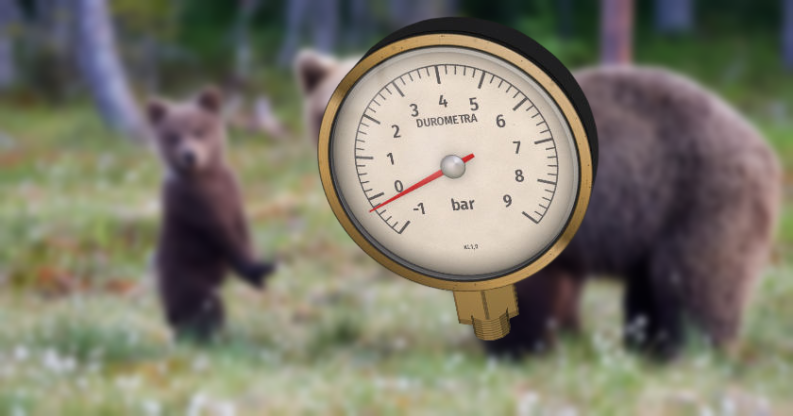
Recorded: -0.2 bar
